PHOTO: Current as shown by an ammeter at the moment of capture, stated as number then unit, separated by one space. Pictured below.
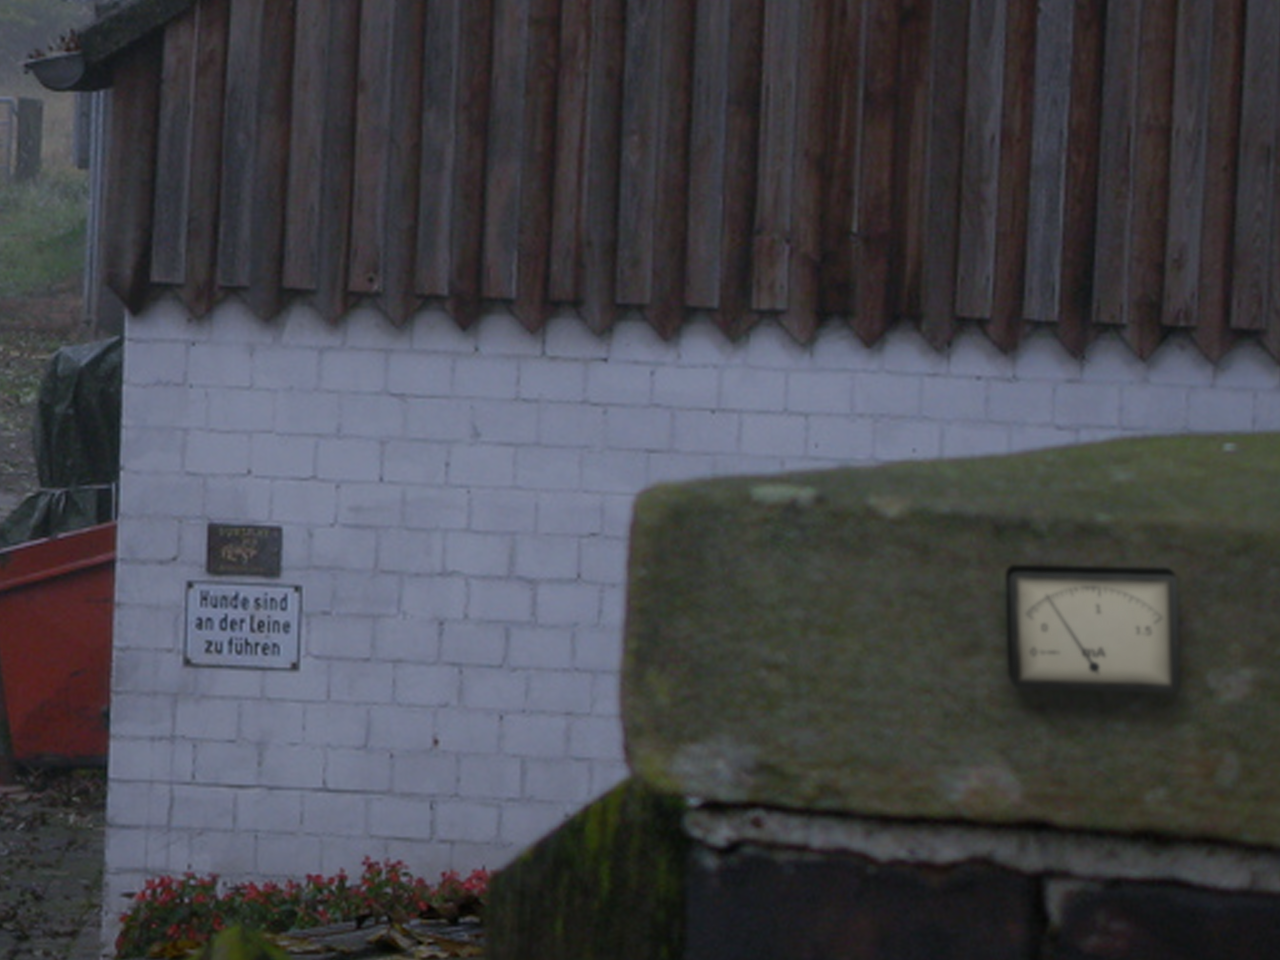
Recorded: 0.5 mA
